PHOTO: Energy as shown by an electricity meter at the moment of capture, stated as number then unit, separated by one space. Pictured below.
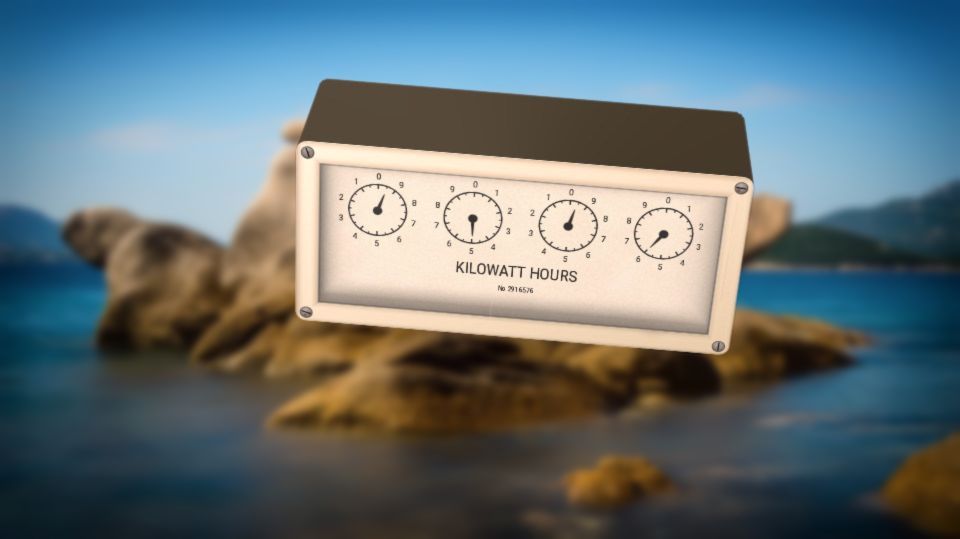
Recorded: 9496 kWh
